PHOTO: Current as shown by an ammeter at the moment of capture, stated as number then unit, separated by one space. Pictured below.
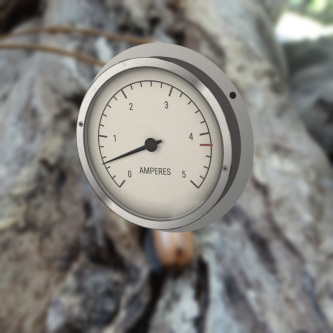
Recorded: 0.5 A
